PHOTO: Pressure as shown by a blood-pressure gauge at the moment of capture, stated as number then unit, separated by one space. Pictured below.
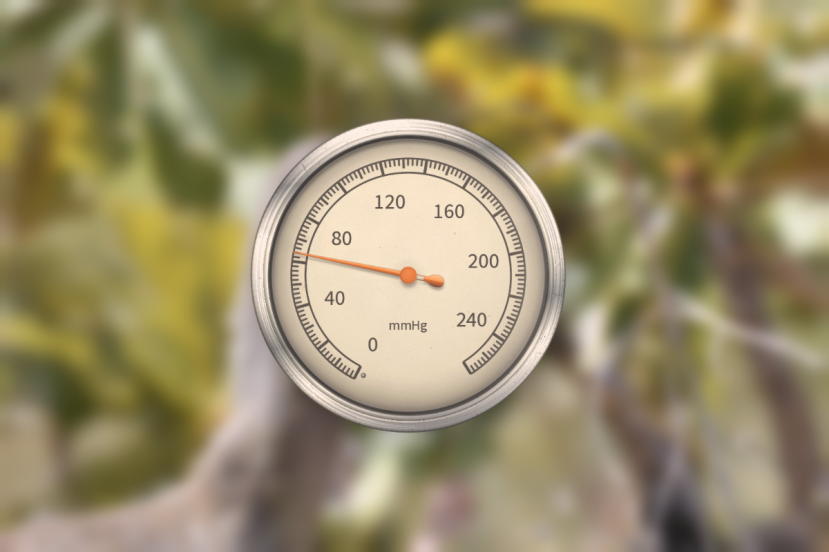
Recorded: 64 mmHg
